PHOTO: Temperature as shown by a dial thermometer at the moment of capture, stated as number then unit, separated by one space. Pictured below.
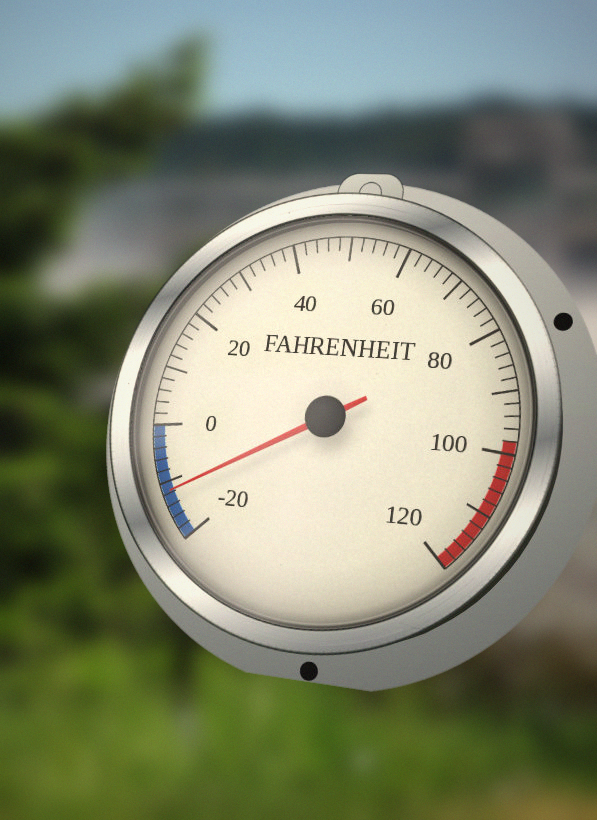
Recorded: -12 °F
